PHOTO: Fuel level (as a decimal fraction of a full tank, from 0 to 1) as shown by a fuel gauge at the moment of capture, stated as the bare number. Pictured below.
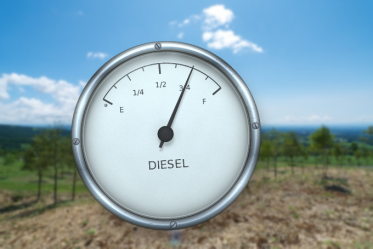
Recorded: 0.75
